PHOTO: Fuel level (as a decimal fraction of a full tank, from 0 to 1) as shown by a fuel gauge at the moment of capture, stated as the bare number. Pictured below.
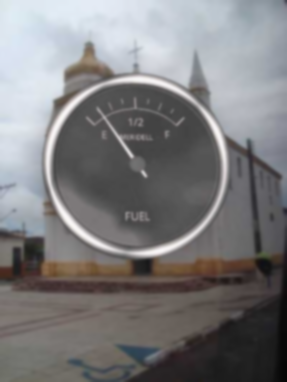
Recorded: 0.125
